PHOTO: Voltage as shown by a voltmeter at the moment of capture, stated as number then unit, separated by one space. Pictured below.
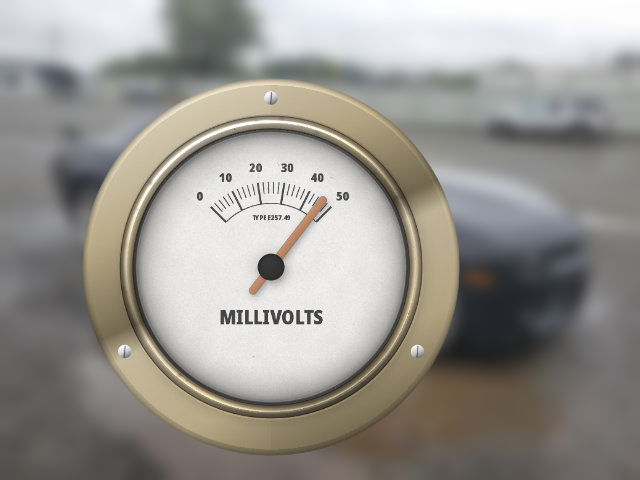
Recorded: 46 mV
